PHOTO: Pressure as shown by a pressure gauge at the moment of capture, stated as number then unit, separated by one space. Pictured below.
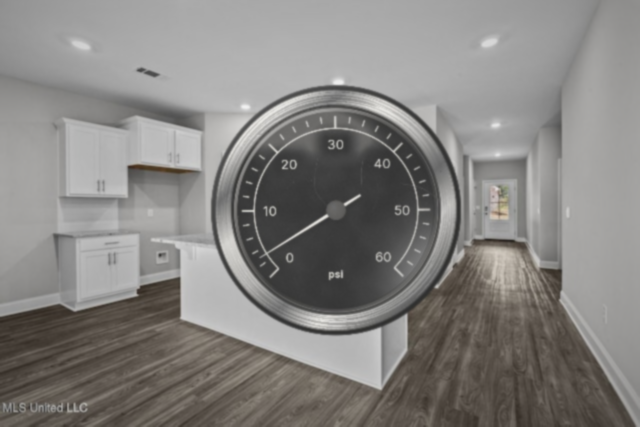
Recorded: 3 psi
